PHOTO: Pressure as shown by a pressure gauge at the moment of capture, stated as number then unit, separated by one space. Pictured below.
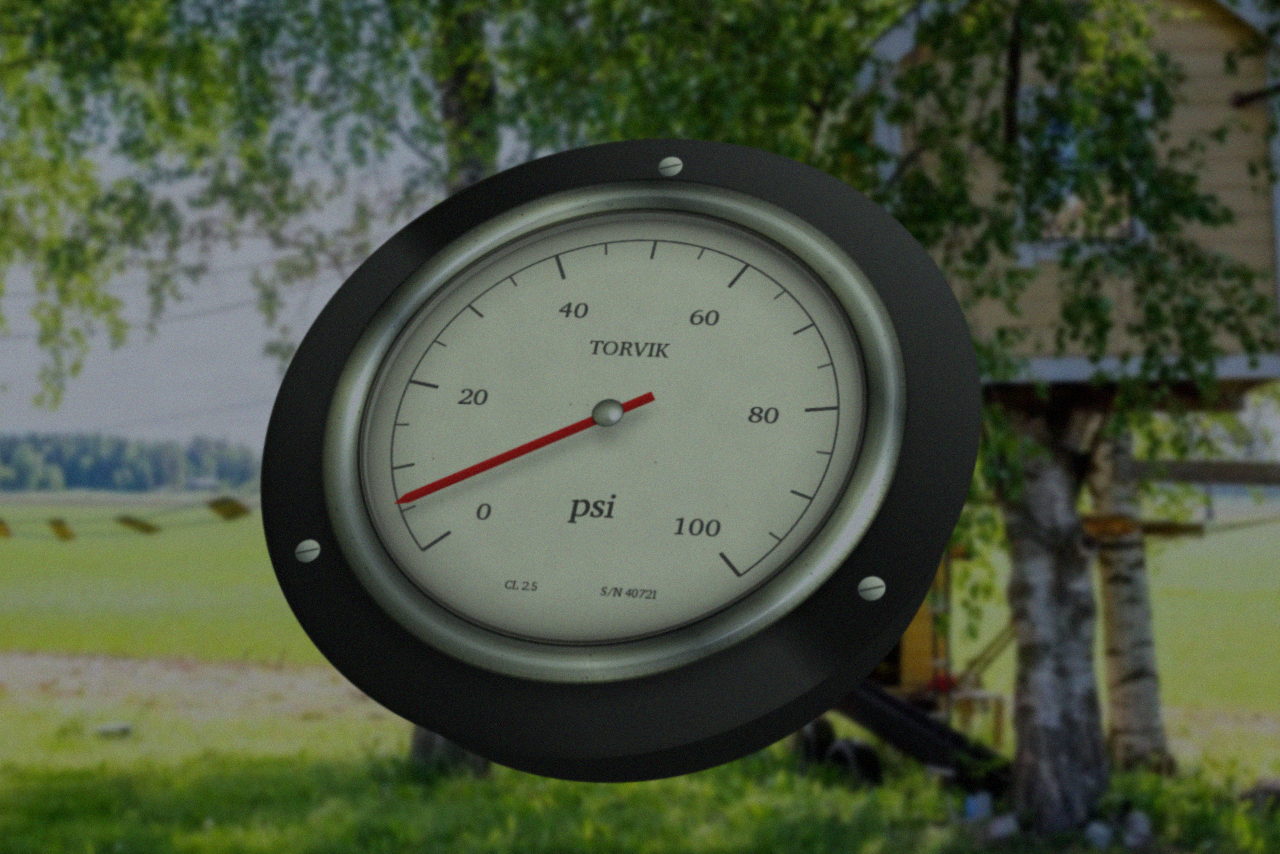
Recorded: 5 psi
